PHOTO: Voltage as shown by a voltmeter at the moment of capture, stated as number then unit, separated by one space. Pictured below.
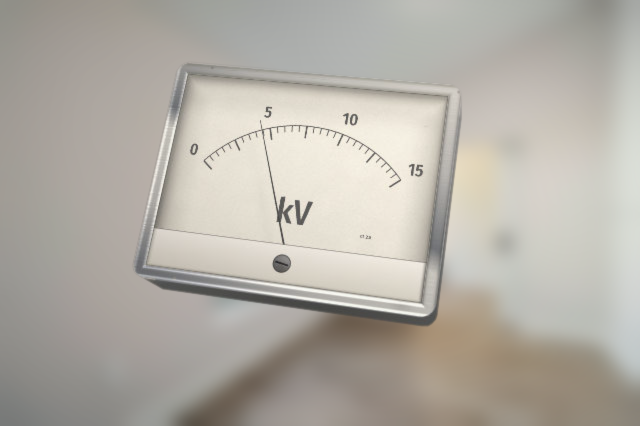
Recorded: 4.5 kV
